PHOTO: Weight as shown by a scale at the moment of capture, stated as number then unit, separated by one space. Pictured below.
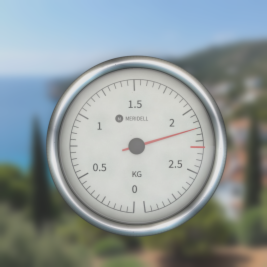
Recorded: 2.15 kg
